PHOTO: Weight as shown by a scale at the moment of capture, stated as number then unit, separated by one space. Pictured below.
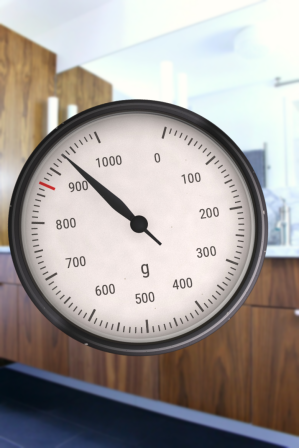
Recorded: 930 g
